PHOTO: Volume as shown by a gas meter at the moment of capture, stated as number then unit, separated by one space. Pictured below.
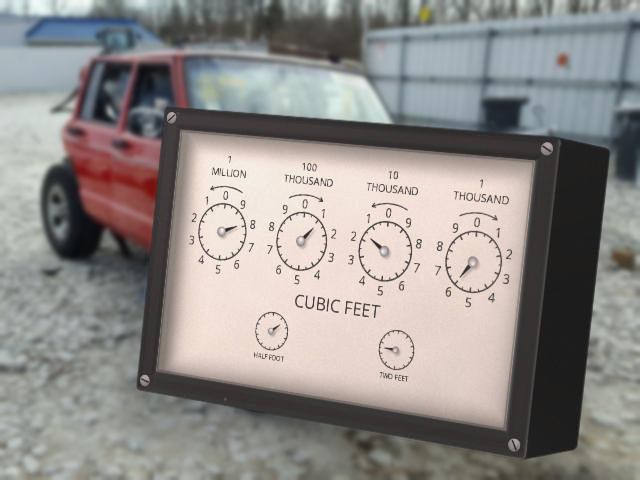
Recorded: 811600 ft³
